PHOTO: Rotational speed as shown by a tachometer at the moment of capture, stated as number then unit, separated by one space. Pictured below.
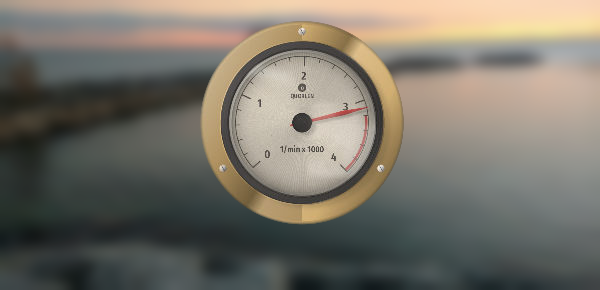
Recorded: 3100 rpm
